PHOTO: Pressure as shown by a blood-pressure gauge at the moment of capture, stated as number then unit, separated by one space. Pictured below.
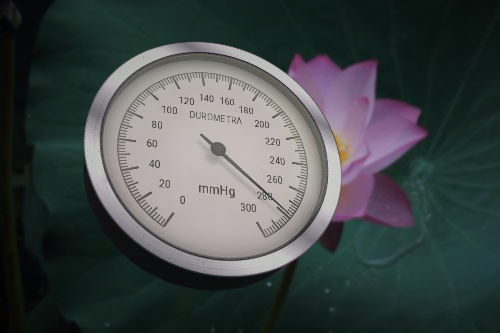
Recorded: 280 mmHg
